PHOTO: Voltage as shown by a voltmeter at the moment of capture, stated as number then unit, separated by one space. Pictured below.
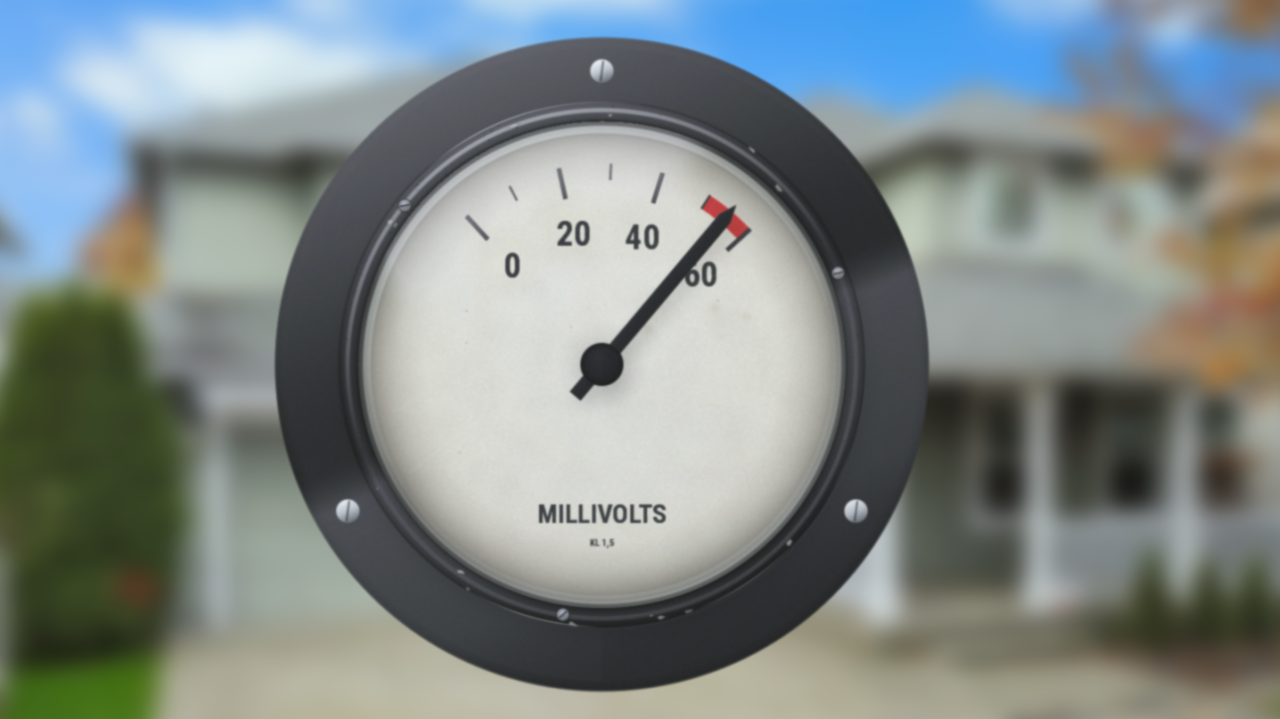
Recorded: 55 mV
